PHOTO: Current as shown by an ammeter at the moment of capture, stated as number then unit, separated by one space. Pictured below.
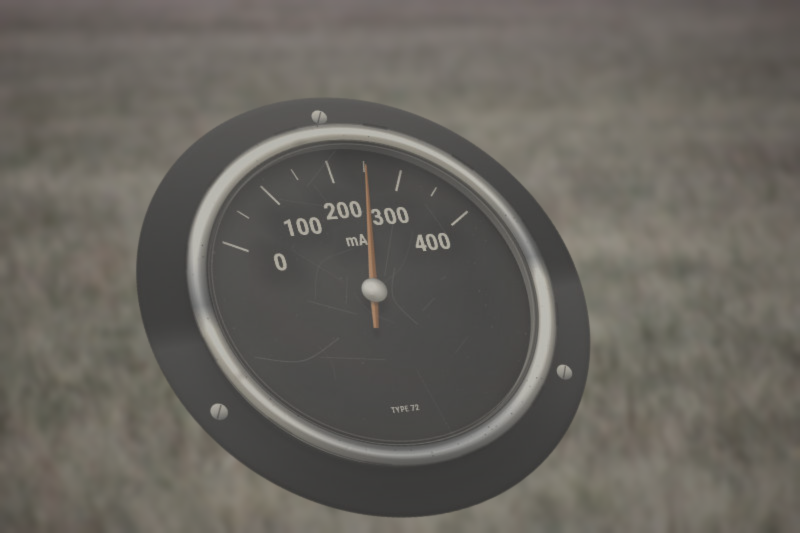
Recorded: 250 mA
